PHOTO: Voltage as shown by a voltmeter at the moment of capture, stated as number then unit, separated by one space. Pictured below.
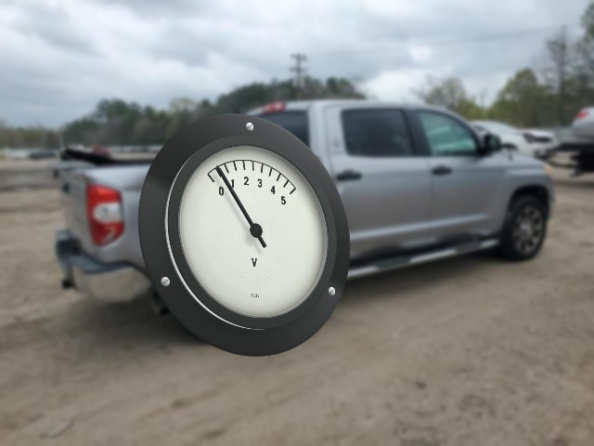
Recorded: 0.5 V
